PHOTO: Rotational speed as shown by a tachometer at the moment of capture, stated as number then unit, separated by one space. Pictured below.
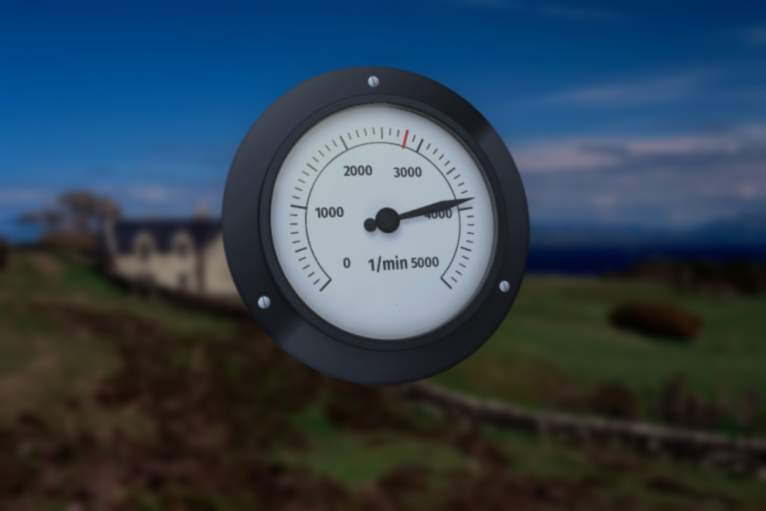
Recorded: 3900 rpm
